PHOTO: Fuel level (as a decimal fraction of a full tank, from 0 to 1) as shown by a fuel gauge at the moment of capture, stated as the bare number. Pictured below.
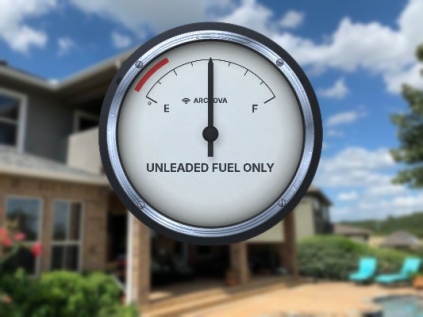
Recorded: 0.5
